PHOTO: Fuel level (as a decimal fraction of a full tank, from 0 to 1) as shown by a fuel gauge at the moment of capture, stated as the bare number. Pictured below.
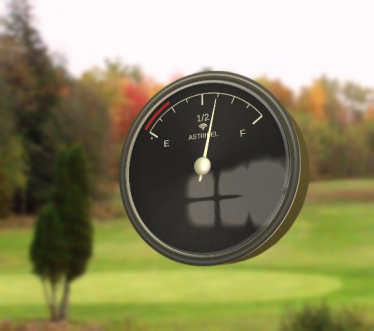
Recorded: 0.625
